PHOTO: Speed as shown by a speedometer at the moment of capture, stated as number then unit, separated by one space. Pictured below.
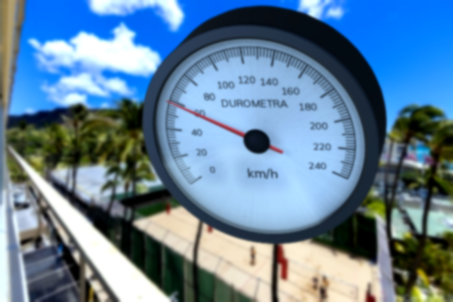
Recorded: 60 km/h
